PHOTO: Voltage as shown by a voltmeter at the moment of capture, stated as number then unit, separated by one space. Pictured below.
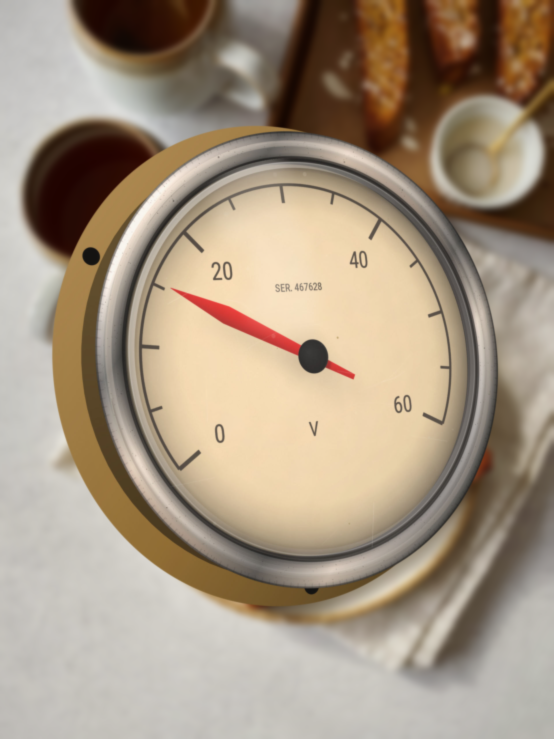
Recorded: 15 V
